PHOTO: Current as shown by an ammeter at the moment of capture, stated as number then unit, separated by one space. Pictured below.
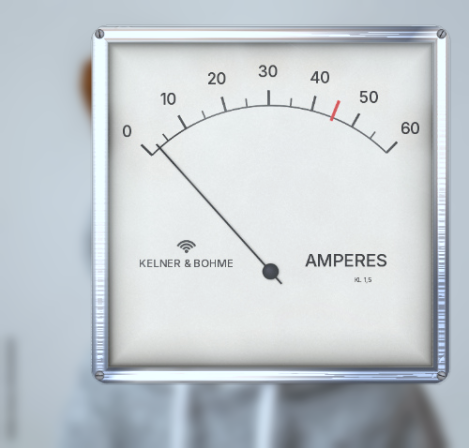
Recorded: 2.5 A
